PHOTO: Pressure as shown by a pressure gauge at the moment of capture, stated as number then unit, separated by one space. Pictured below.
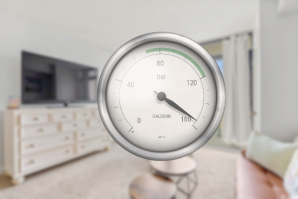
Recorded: 155 bar
